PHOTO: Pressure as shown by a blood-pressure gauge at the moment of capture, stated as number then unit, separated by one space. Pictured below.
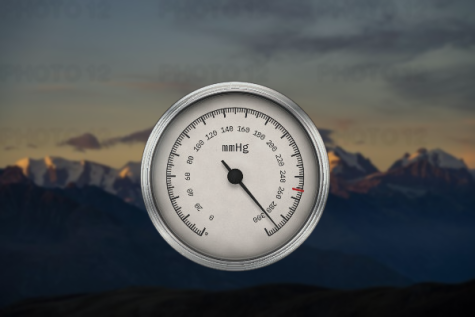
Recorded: 290 mmHg
